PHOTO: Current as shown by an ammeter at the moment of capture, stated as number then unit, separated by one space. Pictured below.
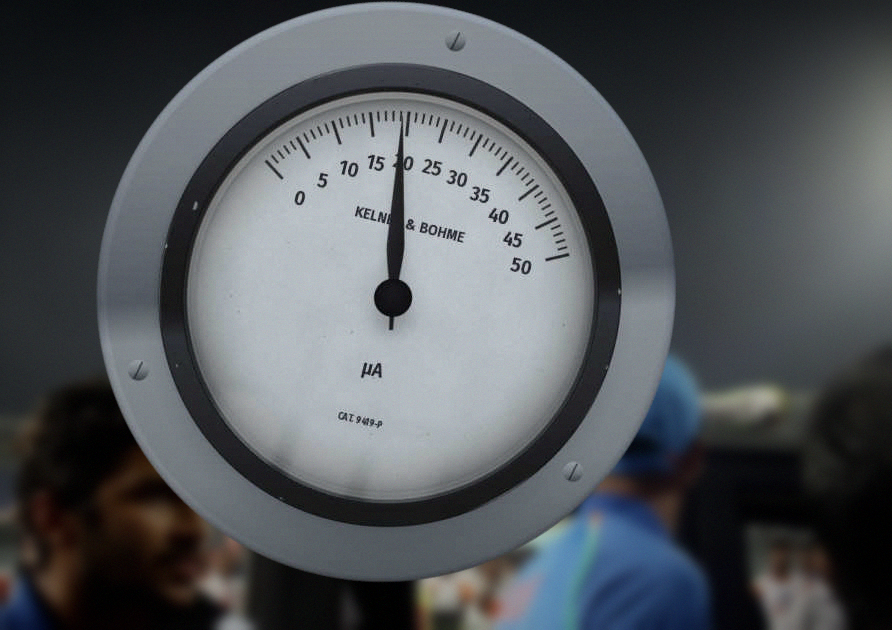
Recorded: 19 µA
